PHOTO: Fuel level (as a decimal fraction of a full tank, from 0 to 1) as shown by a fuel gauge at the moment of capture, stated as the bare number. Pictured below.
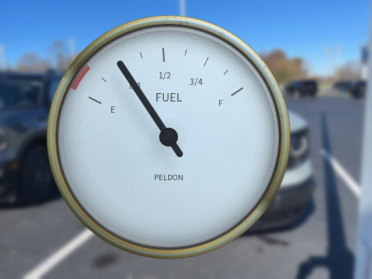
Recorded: 0.25
